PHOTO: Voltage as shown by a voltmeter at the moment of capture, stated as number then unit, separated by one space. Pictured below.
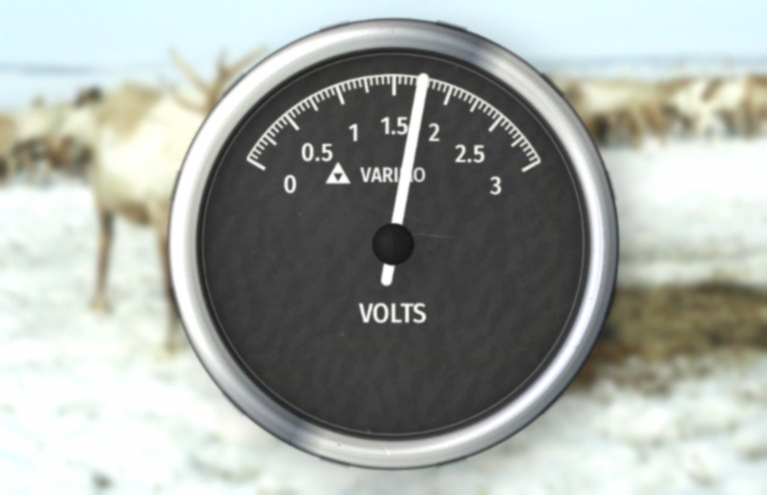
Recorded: 1.75 V
